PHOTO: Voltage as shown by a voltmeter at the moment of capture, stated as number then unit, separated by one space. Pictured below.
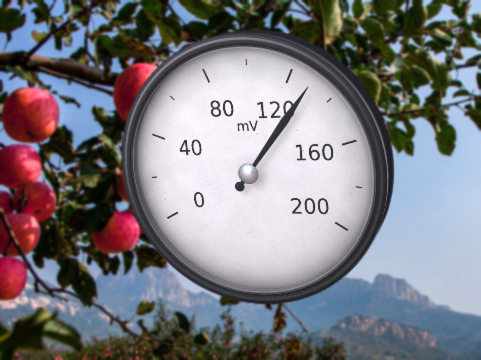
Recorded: 130 mV
